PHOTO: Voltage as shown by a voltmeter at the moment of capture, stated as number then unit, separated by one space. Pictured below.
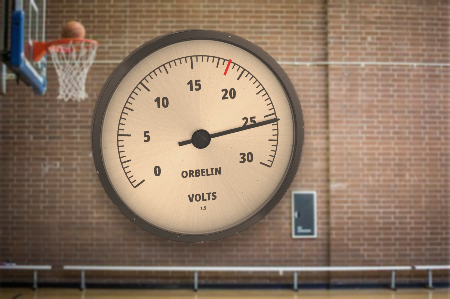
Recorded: 25.5 V
